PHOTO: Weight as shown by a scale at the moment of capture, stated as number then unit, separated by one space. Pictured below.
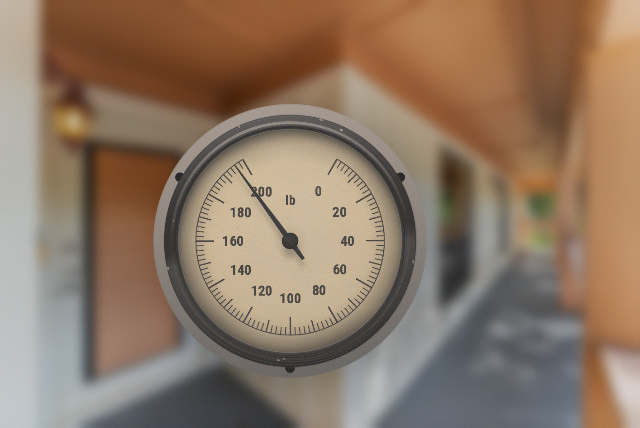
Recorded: 196 lb
